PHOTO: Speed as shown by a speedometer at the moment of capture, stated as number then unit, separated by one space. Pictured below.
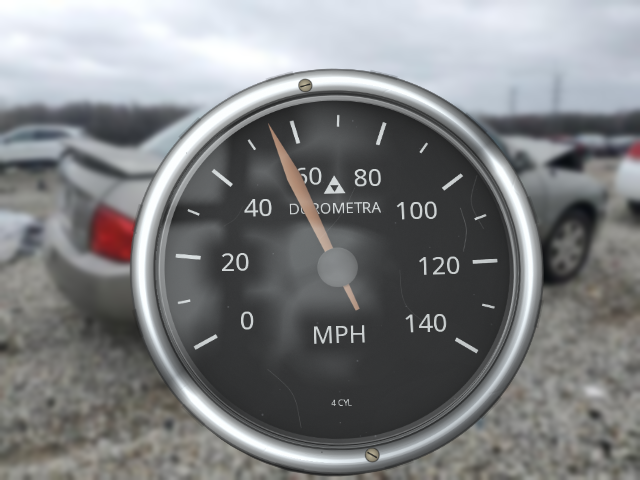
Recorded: 55 mph
